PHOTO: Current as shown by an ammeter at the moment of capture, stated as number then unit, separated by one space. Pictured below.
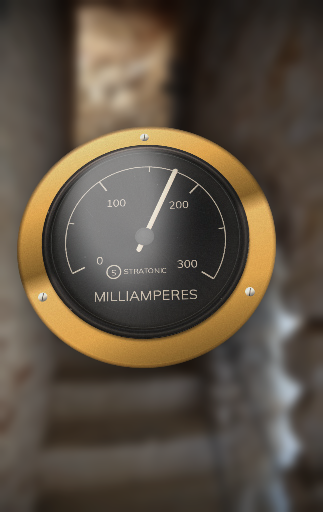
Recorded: 175 mA
